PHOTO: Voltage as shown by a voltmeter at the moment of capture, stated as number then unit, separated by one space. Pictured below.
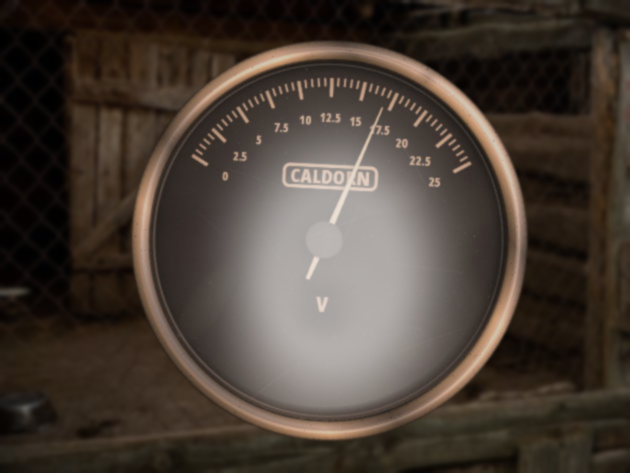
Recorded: 17 V
